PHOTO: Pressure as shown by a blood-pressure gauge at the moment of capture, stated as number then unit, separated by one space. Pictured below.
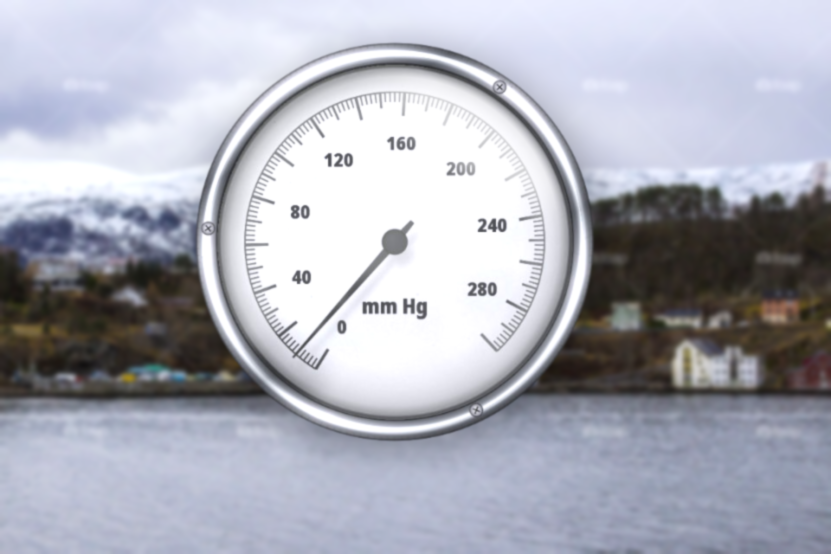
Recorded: 10 mmHg
